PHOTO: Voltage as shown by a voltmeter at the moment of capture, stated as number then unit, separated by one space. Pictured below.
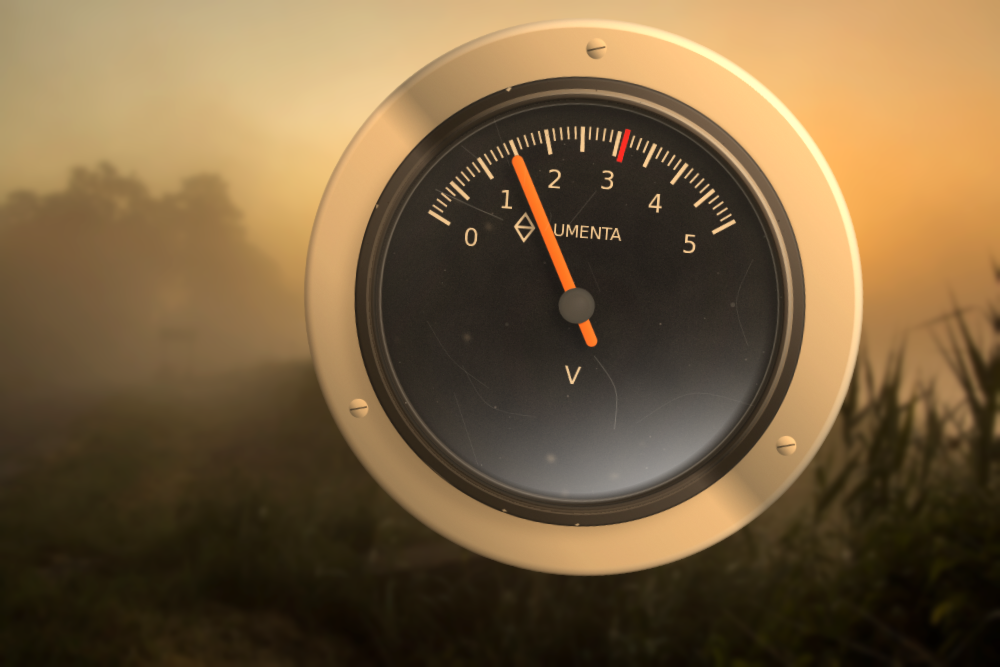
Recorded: 1.5 V
